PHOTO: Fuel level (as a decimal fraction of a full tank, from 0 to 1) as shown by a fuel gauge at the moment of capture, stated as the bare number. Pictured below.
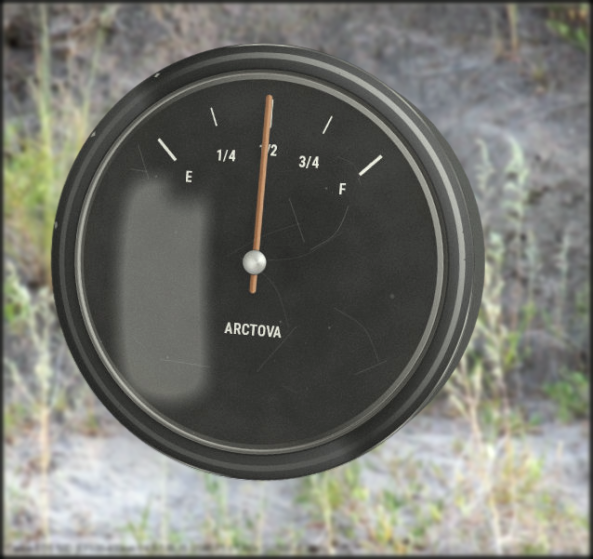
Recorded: 0.5
